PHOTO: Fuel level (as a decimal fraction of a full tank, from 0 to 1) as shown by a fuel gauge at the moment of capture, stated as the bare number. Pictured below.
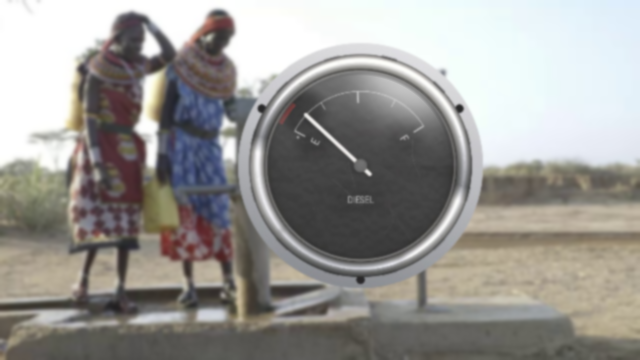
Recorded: 0.125
